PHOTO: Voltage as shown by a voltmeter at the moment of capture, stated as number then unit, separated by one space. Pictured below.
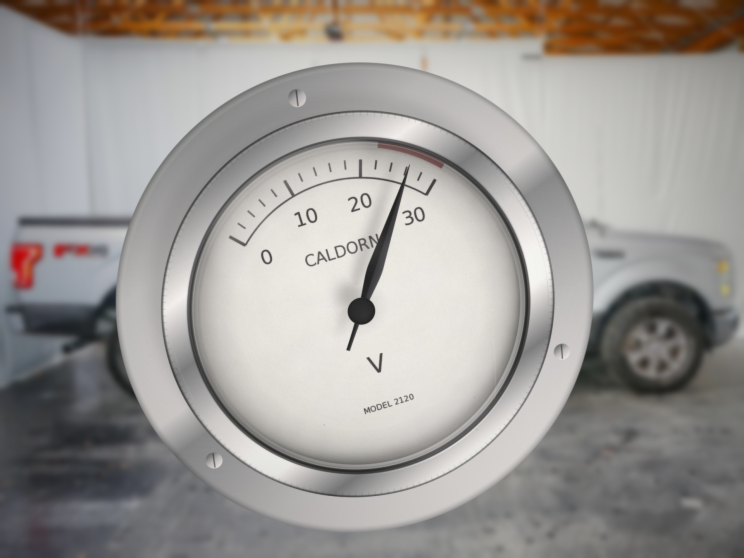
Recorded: 26 V
